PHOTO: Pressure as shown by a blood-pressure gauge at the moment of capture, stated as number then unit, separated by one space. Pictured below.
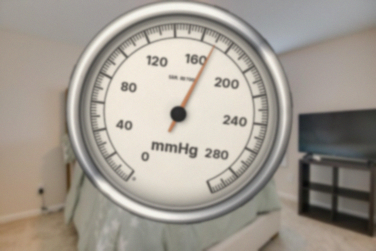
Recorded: 170 mmHg
